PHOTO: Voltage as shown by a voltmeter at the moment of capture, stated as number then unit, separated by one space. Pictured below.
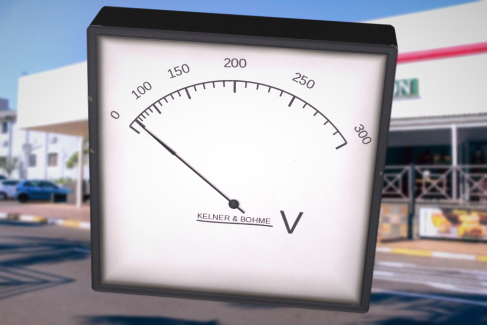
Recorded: 50 V
